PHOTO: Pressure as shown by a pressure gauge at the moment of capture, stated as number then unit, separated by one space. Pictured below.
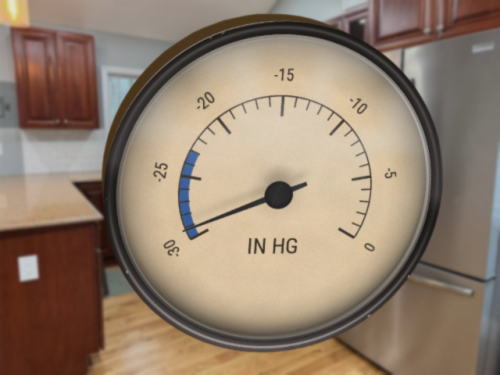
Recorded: -29 inHg
